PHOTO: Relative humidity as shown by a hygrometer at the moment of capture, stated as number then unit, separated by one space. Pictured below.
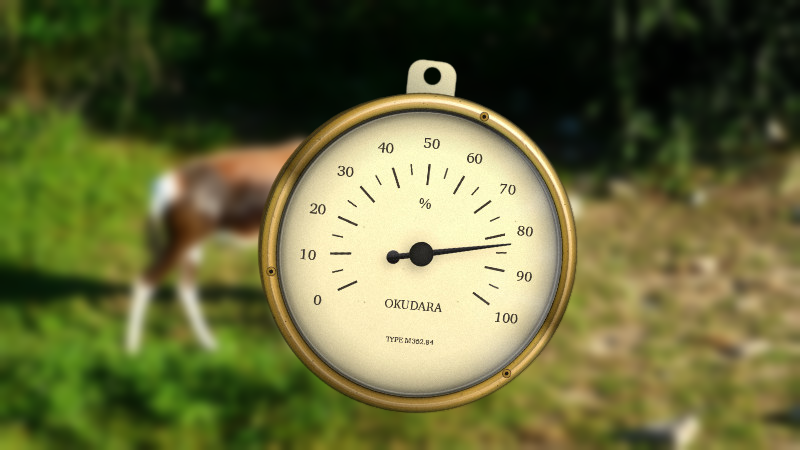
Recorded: 82.5 %
